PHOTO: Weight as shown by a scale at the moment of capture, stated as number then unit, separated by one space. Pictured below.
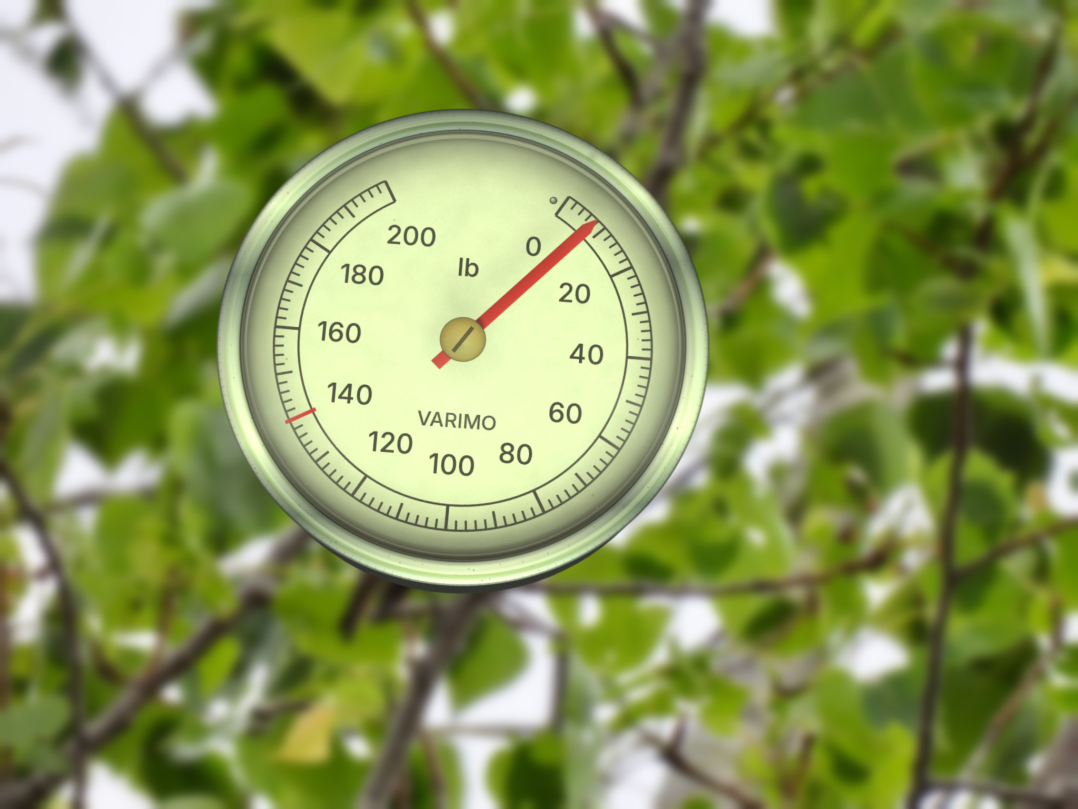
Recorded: 8 lb
